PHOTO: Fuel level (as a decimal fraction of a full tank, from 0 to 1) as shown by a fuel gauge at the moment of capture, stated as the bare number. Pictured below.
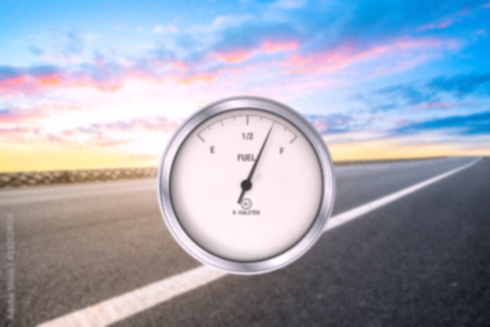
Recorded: 0.75
